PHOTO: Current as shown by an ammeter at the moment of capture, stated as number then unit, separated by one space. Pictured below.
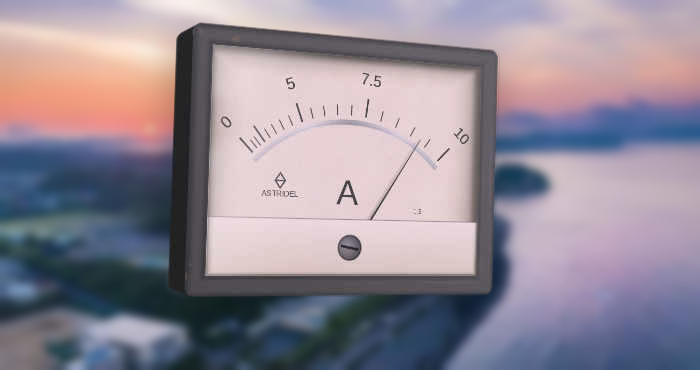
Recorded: 9.25 A
